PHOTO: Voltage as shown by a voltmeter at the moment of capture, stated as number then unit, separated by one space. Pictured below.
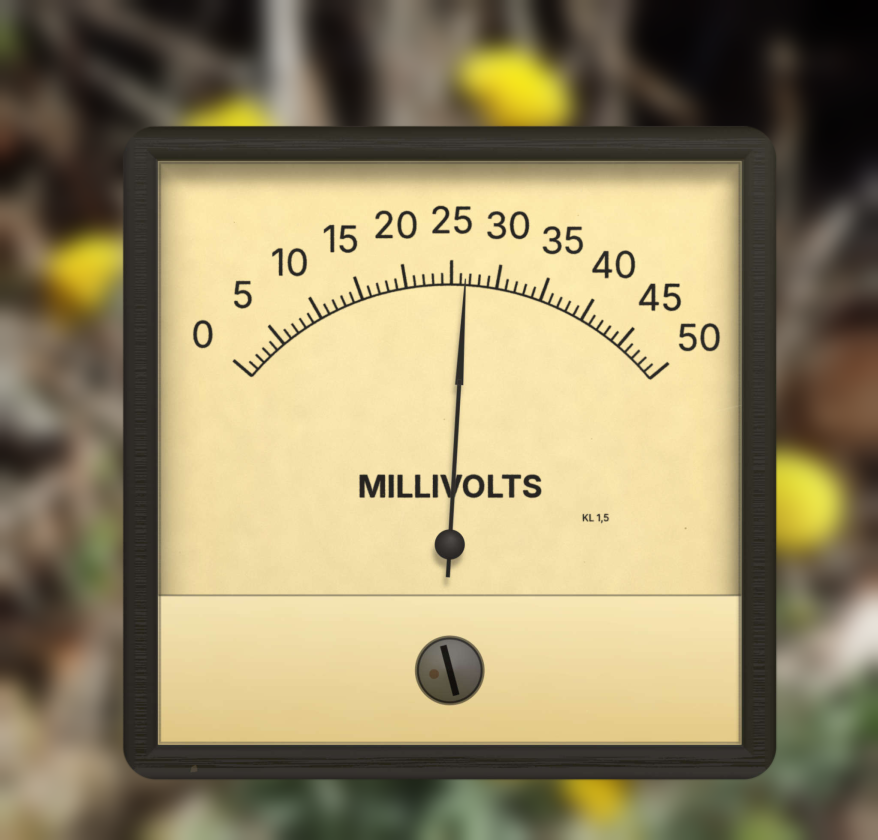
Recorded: 26.5 mV
